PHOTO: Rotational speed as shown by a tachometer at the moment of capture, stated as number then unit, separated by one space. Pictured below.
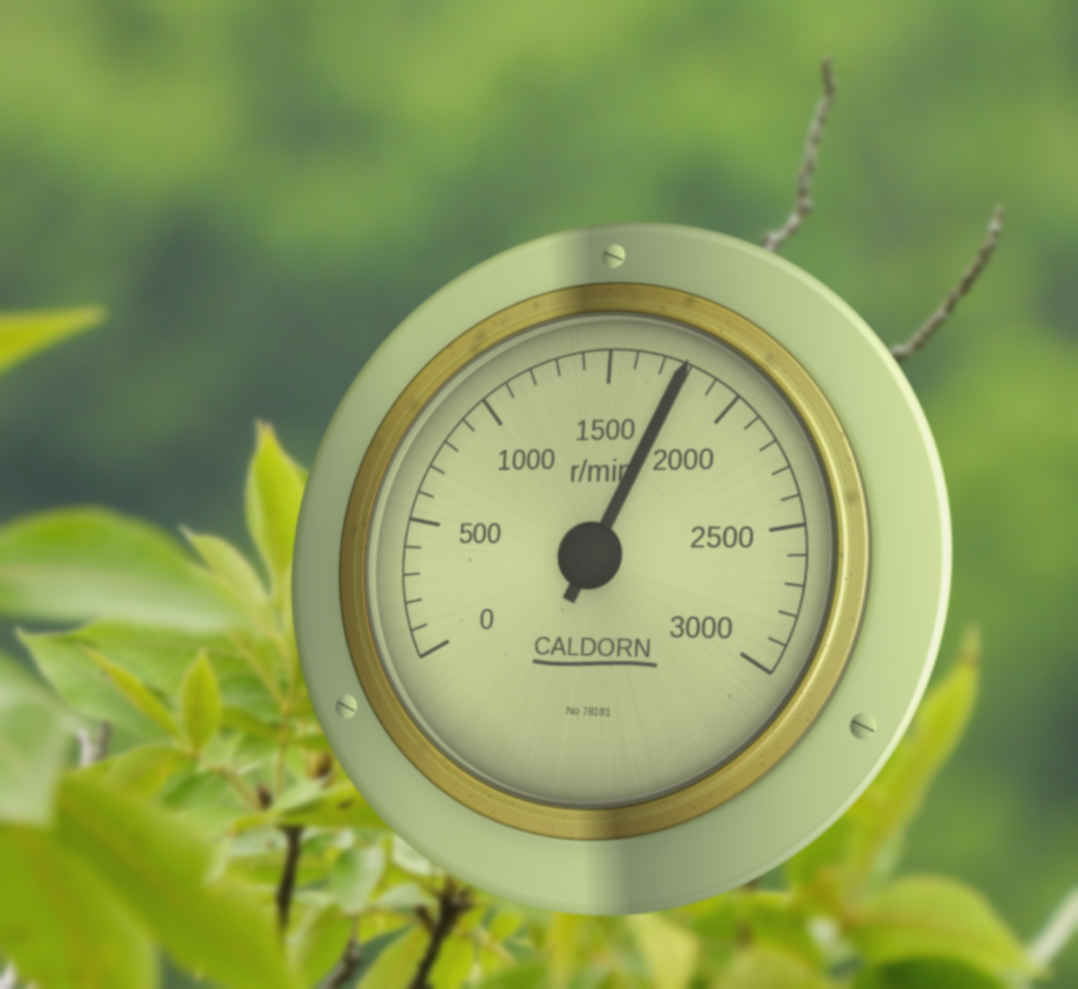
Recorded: 1800 rpm
